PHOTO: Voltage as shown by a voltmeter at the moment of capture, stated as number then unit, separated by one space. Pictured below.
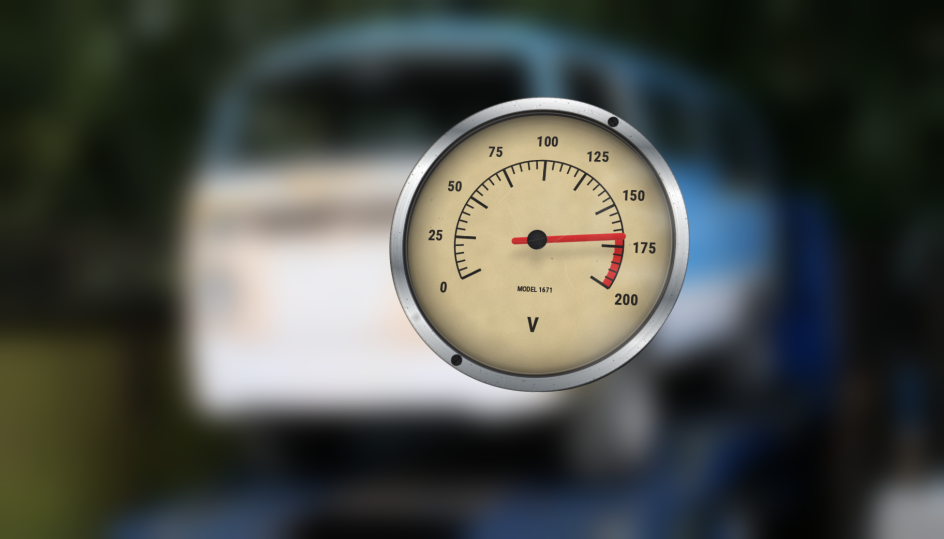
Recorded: 170 V
